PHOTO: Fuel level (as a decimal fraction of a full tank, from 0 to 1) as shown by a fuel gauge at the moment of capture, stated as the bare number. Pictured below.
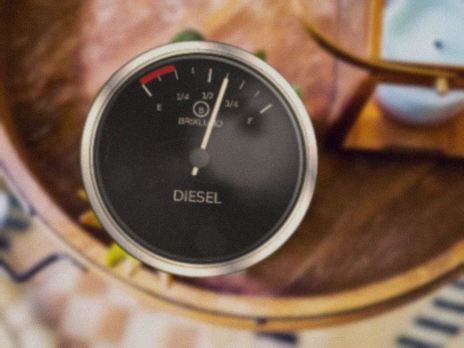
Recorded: 0.625
